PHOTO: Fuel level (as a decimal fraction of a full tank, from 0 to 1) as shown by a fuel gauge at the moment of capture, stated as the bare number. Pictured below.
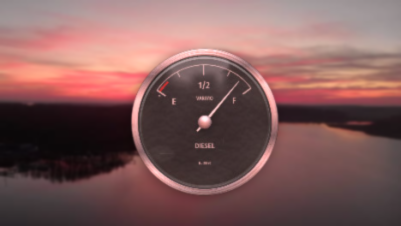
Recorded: 0.875
